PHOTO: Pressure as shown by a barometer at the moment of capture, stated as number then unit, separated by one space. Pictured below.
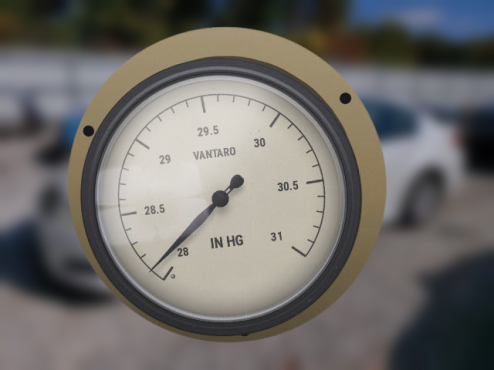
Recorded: 28.1 inHg
